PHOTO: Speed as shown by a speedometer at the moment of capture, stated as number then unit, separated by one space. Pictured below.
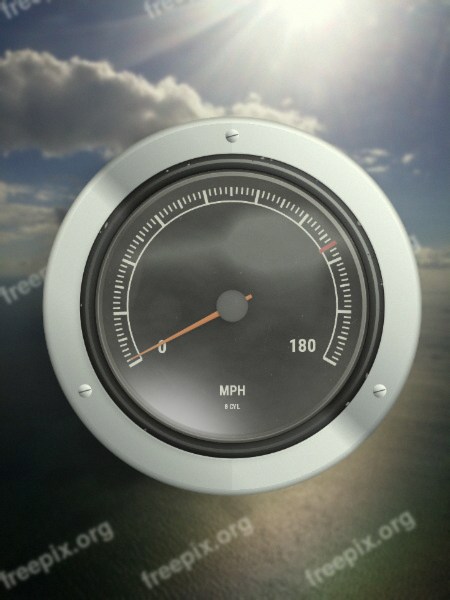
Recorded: 2 mph
